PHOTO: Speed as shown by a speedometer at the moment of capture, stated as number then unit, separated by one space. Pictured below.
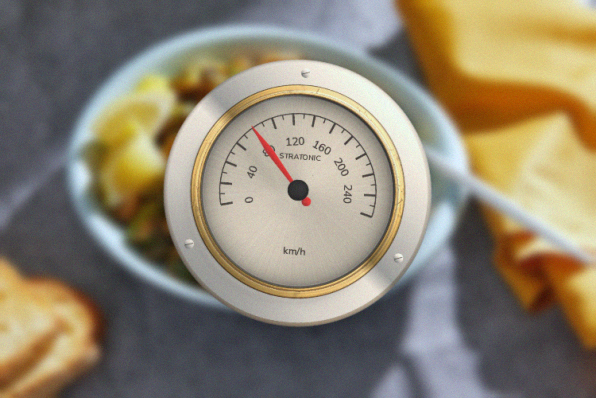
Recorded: 80 km/h
